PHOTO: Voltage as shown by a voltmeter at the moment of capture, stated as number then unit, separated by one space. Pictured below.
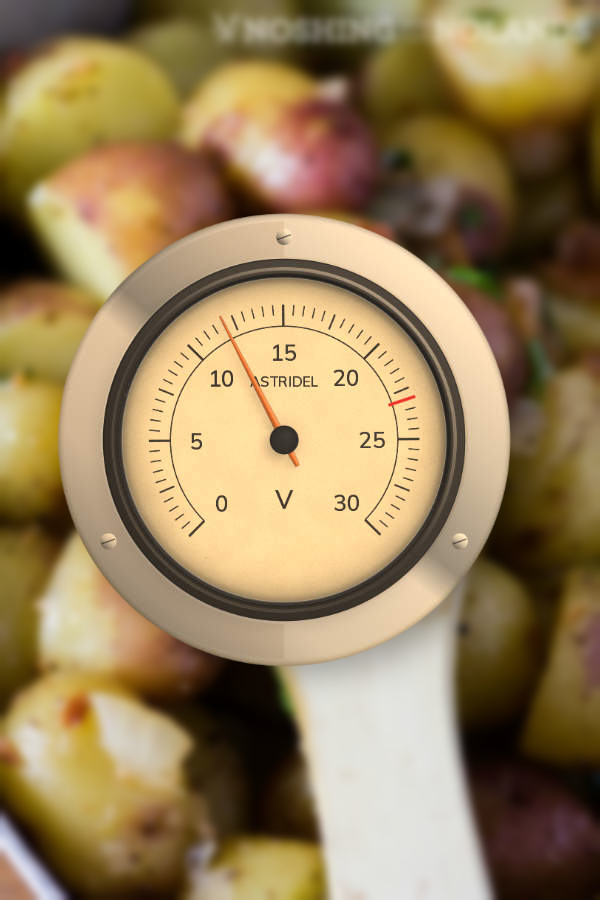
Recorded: 12 V
